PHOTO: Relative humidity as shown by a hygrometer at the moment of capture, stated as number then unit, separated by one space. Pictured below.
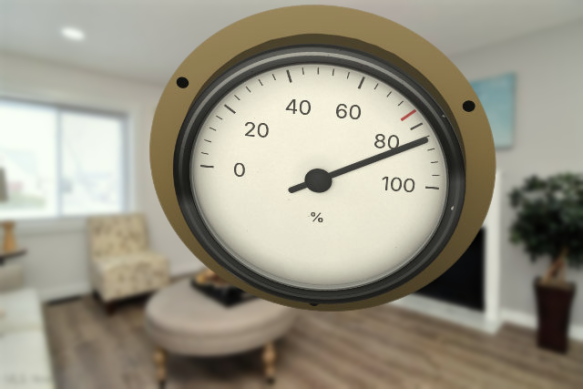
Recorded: 84 %
